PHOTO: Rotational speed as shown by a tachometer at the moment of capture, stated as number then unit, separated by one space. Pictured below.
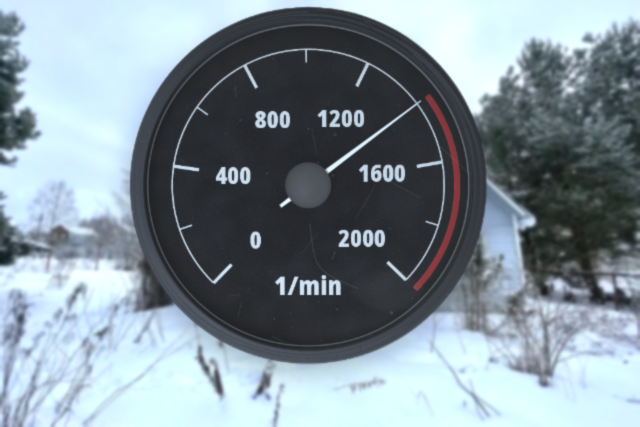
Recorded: 1400 rpm
